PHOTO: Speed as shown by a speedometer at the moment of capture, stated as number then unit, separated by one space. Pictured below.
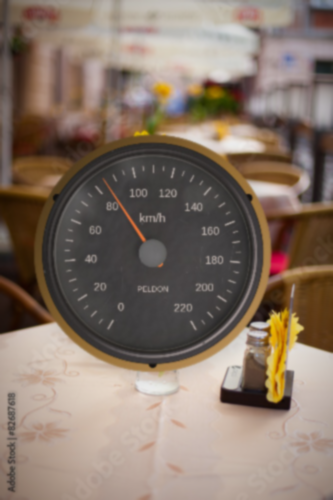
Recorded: 85 km/h
